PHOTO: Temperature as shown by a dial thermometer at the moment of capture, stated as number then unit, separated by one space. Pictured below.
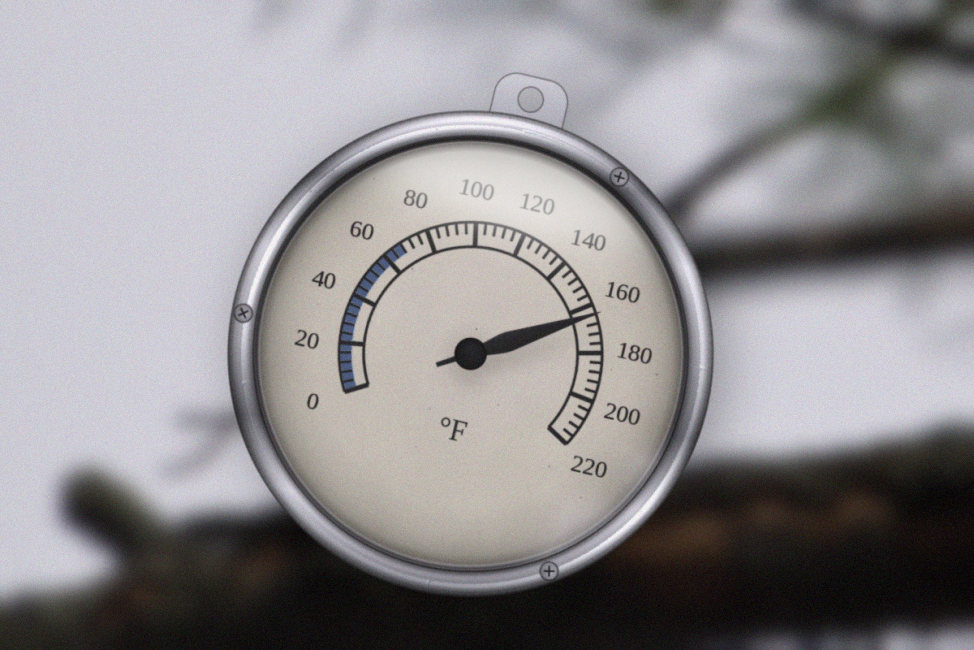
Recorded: 164 °F
